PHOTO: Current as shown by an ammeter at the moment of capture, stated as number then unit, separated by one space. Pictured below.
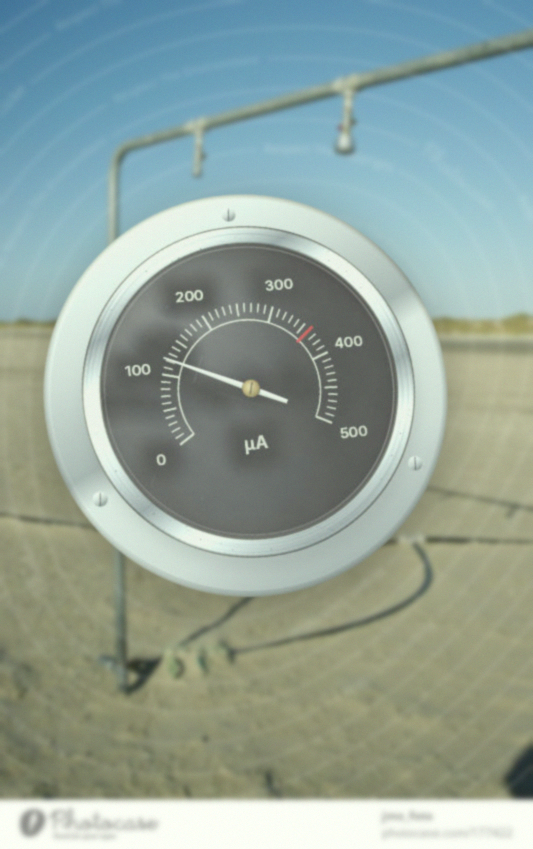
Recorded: 120 µA
